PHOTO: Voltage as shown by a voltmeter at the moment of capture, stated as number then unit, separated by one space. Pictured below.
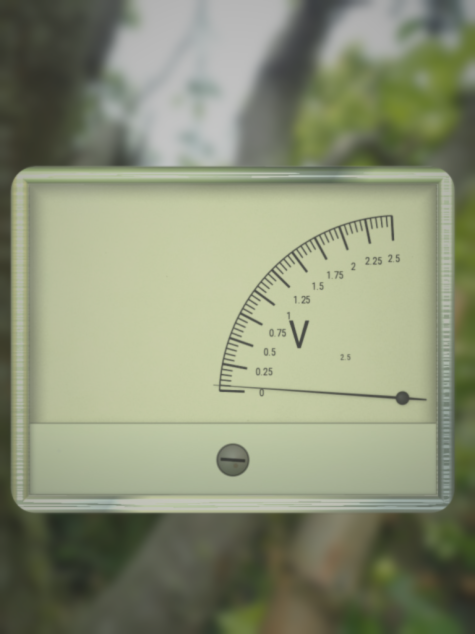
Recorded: 0.05 V
